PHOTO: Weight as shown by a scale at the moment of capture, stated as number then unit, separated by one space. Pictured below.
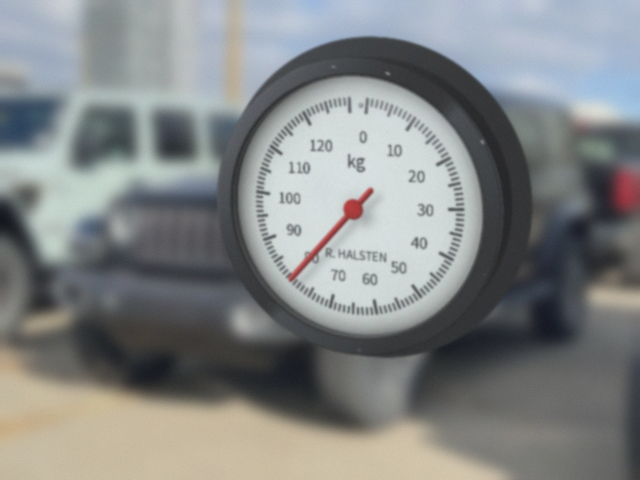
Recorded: 80 kg
